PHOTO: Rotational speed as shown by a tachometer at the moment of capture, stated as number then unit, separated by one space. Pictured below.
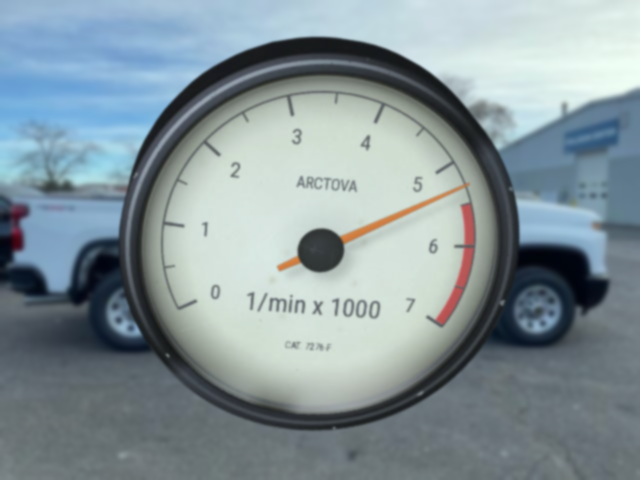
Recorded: 5250 rpm
